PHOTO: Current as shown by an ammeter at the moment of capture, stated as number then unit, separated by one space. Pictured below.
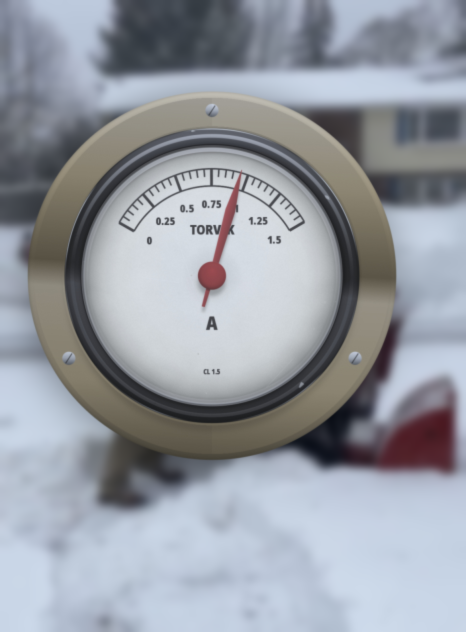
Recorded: 0.95 A
